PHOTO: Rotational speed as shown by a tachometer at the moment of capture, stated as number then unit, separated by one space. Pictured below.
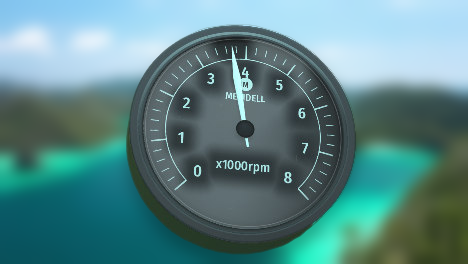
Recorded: 3700 rpm
